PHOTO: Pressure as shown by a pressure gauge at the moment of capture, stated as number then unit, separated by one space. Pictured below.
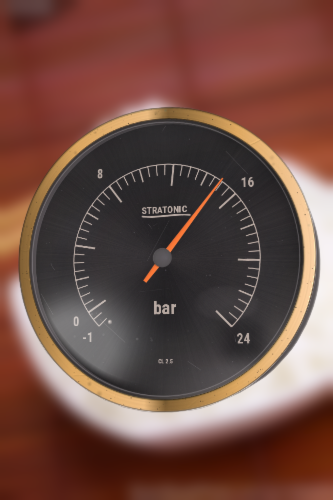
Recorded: 15 bar
